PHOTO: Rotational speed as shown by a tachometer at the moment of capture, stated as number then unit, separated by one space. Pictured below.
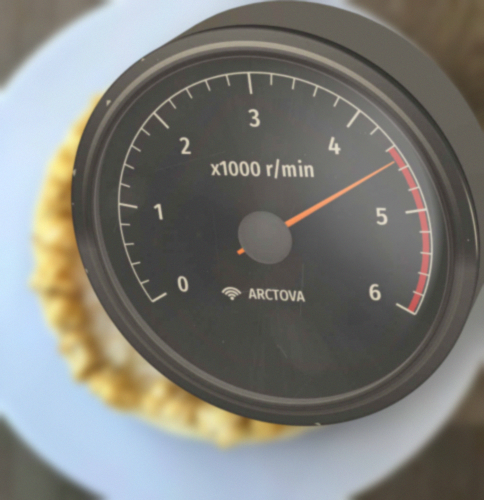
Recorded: 4500 rpm
